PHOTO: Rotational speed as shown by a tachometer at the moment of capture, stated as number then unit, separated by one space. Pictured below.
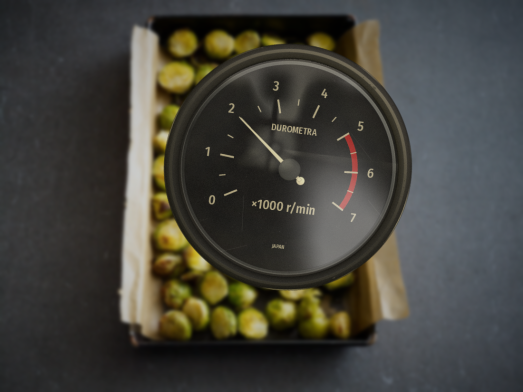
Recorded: 2000 rpm
